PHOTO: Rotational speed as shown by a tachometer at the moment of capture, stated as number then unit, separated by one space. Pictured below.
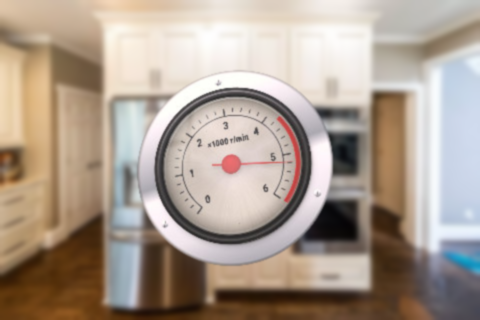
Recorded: 5200 rpm
